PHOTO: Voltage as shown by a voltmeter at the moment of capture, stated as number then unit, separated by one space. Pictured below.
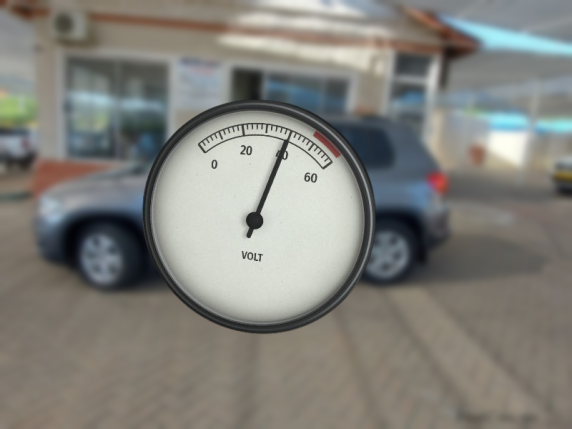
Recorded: 40 V
